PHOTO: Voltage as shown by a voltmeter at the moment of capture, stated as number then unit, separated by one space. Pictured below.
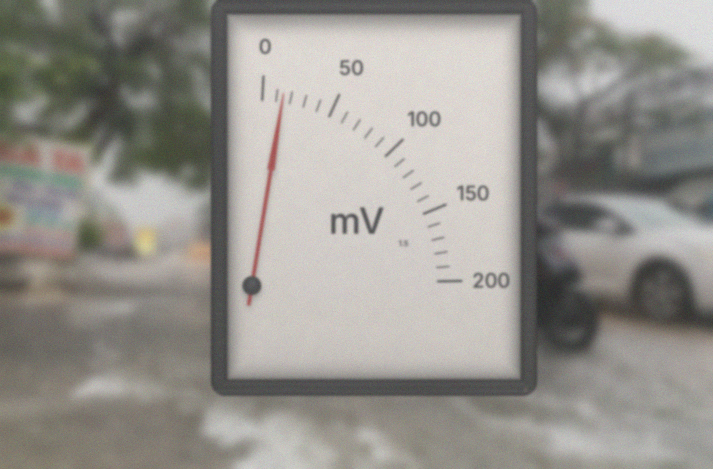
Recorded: 15 mV
